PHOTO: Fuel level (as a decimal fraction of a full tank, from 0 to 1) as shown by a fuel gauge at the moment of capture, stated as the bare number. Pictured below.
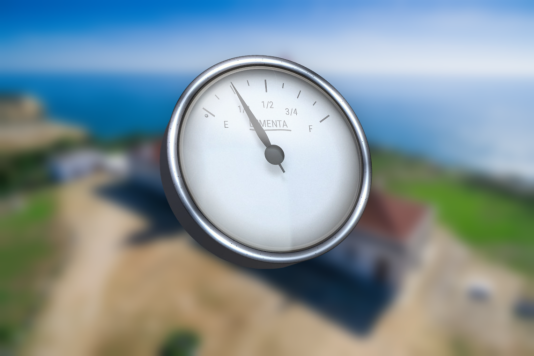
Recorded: 0.25
